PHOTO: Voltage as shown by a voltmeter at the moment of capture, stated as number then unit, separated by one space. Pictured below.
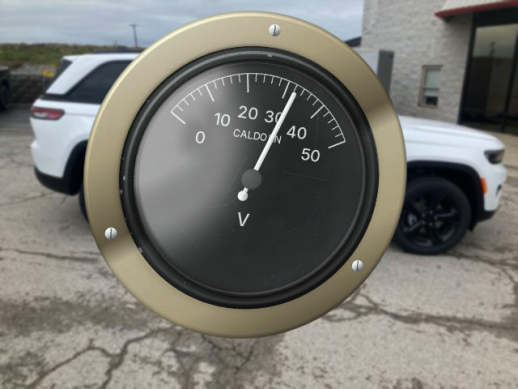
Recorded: 32 V
